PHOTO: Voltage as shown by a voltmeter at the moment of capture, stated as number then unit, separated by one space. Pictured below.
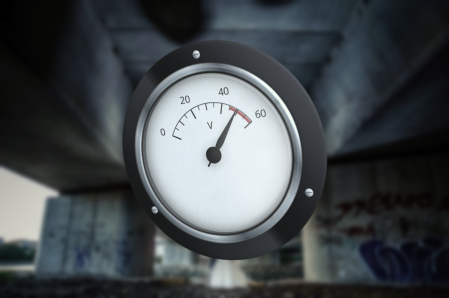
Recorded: 50 V
